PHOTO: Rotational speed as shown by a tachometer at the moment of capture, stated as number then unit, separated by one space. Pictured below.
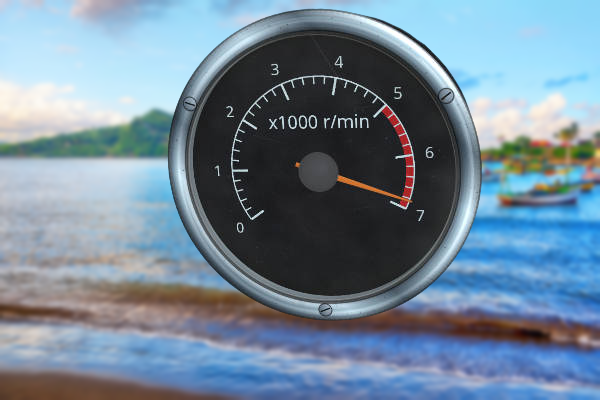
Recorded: 6800 rpm
